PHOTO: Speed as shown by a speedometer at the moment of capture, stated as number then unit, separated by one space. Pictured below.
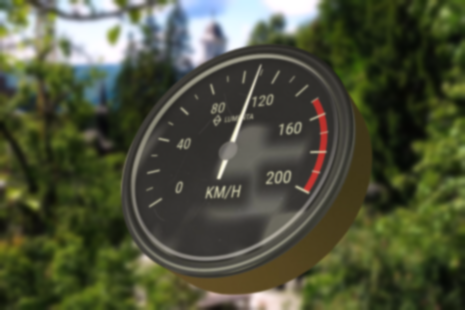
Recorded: 110 km/h
